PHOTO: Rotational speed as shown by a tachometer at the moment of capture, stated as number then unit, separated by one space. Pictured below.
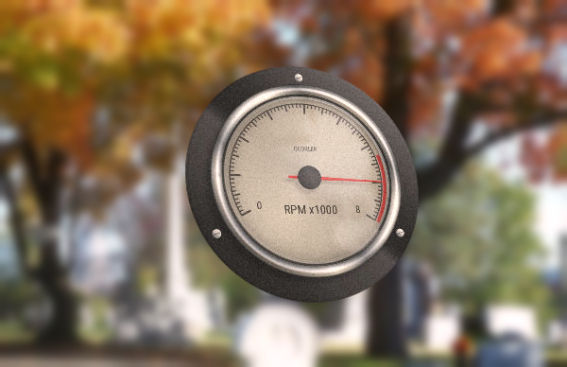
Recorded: 7000 rpm
